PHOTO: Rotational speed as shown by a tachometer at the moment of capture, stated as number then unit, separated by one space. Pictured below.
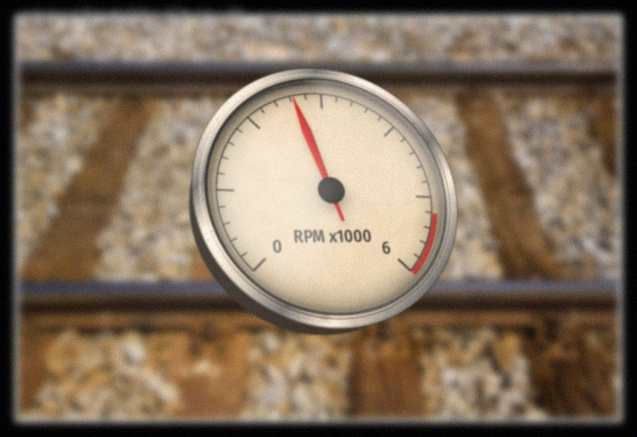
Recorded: 2600 rpm
